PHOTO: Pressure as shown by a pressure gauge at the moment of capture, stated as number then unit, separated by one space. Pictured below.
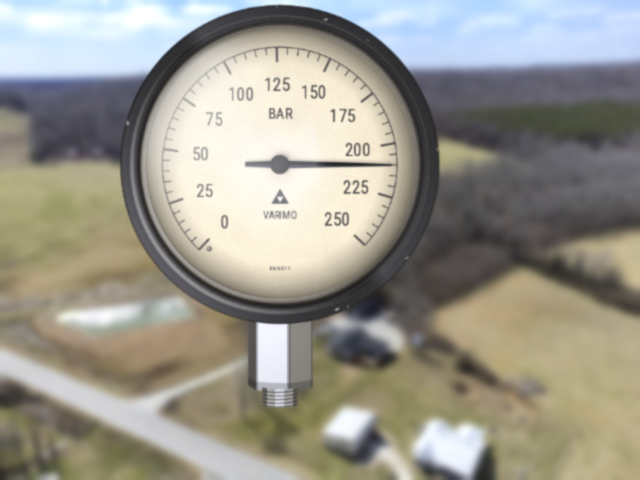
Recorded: 210 bar
